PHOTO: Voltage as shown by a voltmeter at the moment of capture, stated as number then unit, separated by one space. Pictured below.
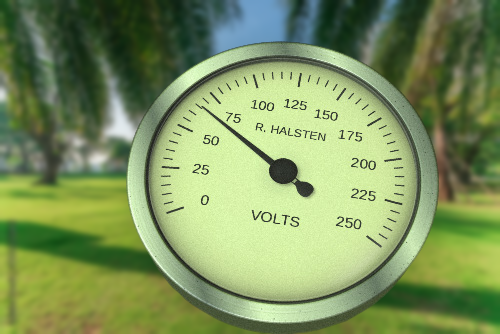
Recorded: 65 V
